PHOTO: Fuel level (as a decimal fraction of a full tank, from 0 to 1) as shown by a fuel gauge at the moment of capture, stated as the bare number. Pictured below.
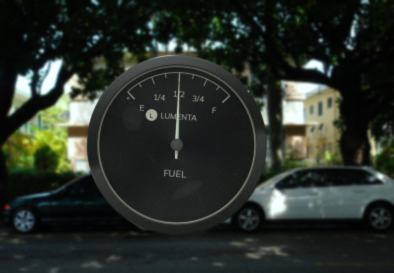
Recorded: 0.5
